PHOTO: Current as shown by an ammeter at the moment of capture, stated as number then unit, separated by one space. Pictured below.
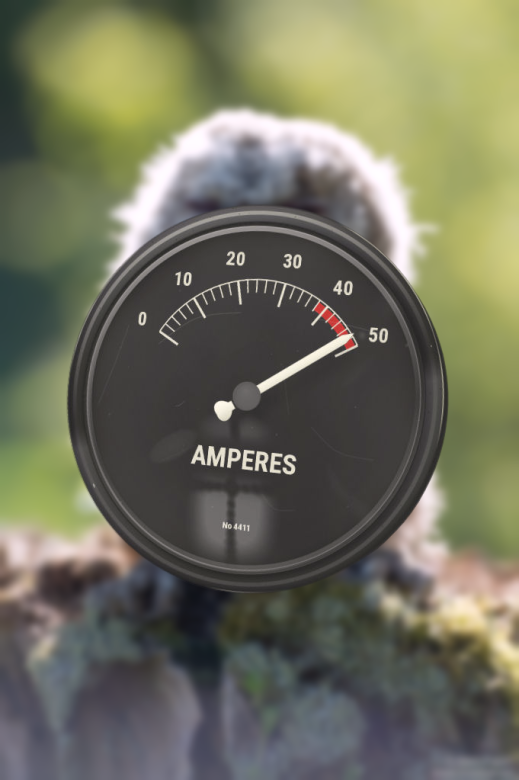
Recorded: 48 A
